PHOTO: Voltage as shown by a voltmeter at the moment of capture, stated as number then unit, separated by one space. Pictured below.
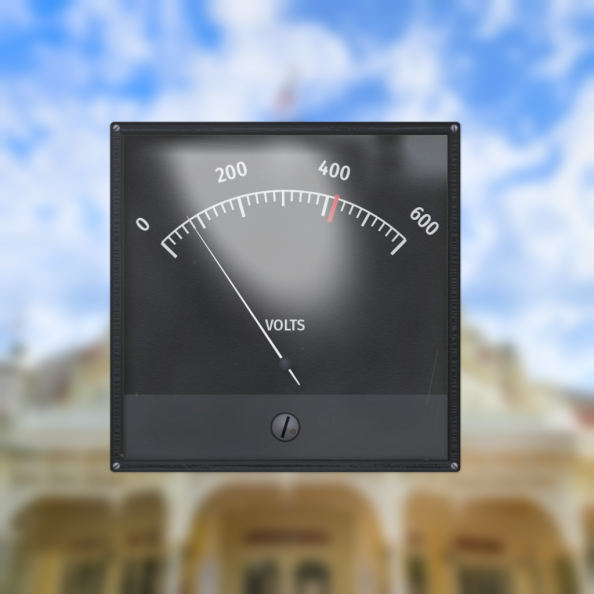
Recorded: 80 V
